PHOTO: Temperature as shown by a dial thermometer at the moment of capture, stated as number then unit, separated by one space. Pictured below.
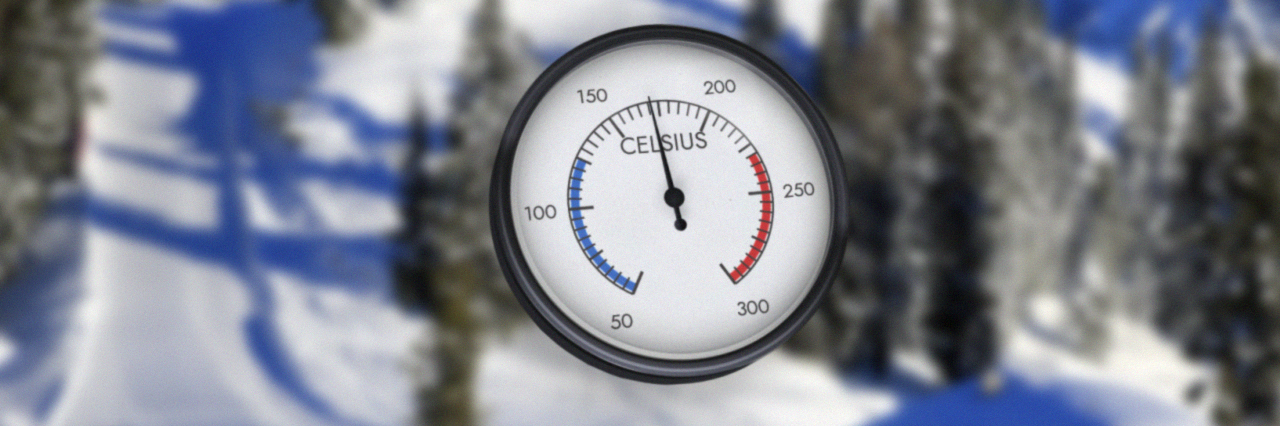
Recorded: 170 °C
